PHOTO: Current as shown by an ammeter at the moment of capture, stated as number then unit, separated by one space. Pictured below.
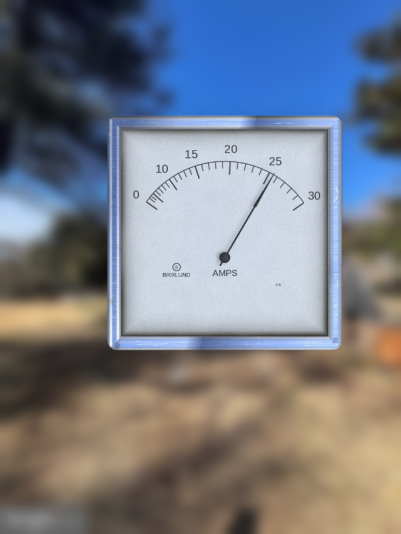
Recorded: 25.5 A
